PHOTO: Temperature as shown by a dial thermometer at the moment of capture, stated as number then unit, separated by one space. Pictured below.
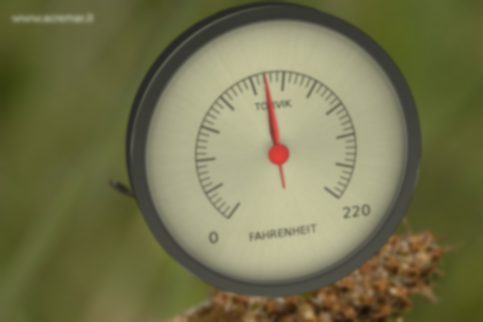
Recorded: 108 °F
